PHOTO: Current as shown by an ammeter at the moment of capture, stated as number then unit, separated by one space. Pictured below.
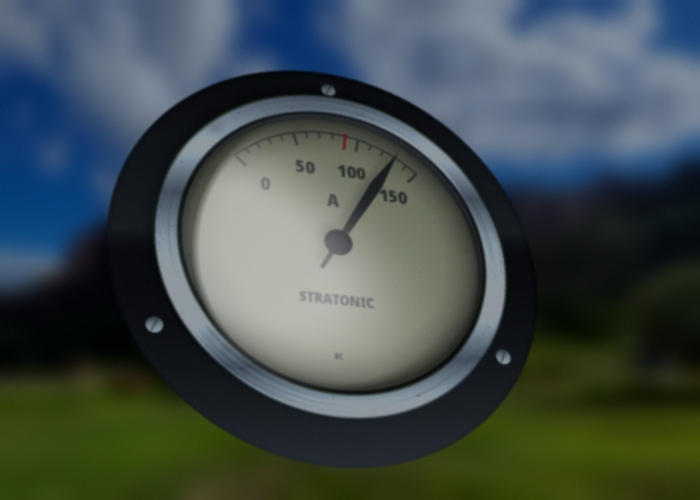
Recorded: 130 A
